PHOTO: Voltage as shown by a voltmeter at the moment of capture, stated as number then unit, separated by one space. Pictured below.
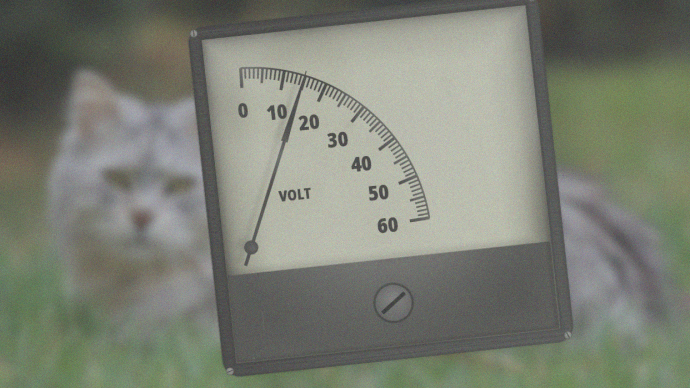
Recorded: 15 V
